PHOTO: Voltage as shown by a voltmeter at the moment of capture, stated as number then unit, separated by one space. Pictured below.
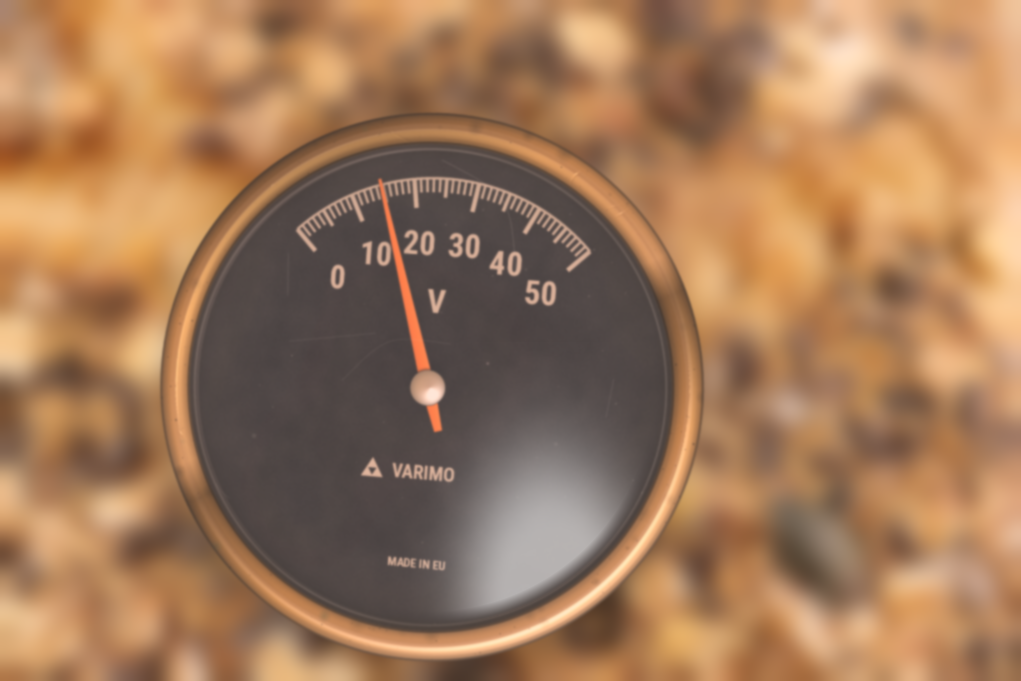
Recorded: 15 V
